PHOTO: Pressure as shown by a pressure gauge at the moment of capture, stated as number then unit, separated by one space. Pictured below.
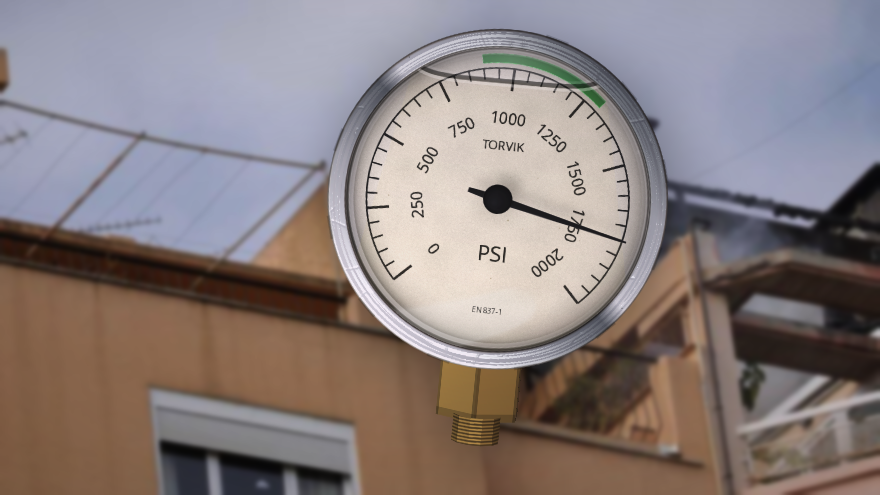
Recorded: 1750 psi
